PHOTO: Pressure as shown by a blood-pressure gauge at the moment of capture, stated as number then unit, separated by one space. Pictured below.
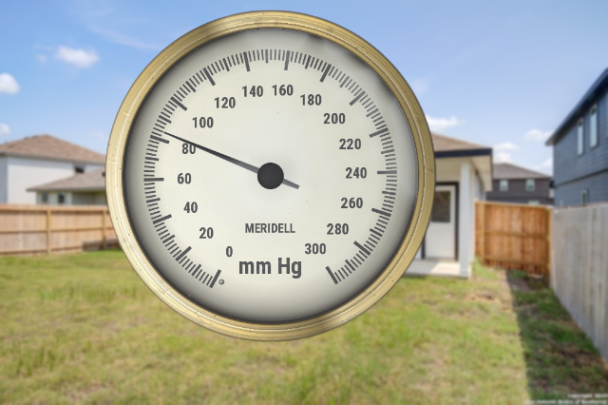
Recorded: 84 mmHg
